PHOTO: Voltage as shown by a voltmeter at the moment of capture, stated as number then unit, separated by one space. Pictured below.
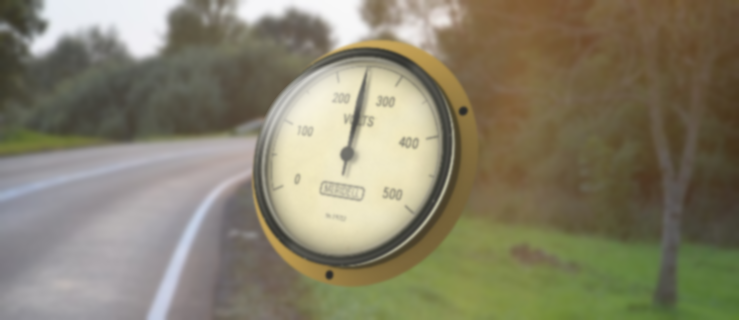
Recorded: 250 V
